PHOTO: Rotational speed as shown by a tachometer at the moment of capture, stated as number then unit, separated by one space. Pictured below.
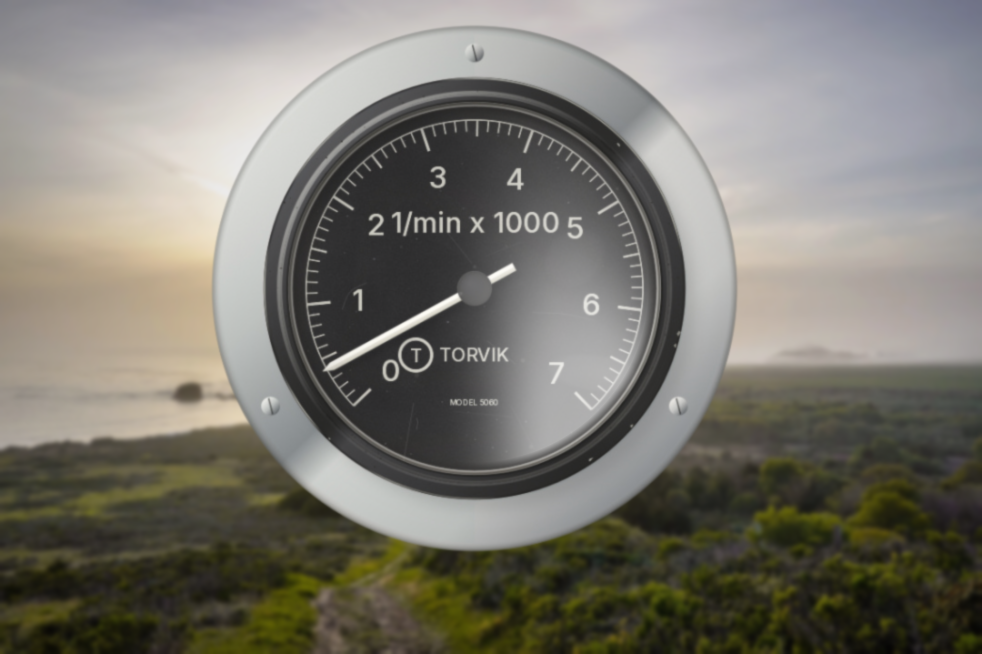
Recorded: 400 rpm
